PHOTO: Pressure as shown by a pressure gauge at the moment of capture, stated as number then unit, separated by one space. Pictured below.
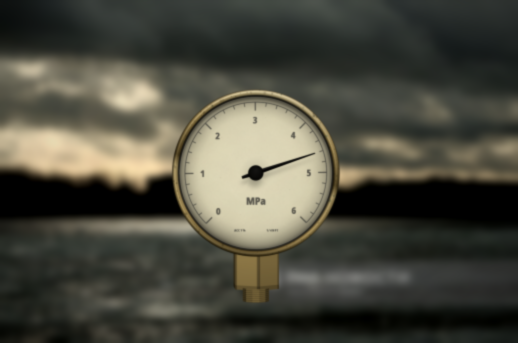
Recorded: 4.6 MPa
